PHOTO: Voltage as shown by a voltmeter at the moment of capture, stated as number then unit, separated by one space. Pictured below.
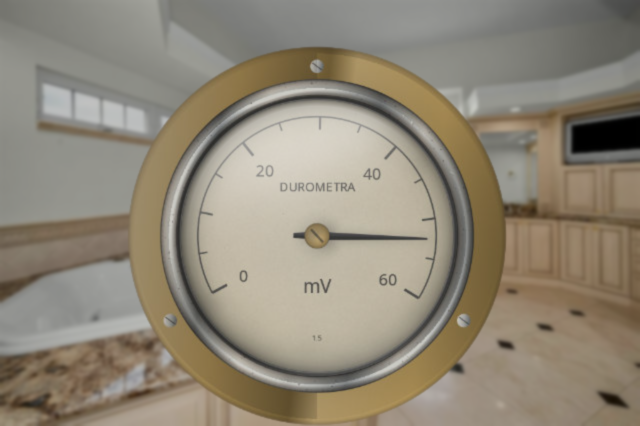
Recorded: 52.5 mV
